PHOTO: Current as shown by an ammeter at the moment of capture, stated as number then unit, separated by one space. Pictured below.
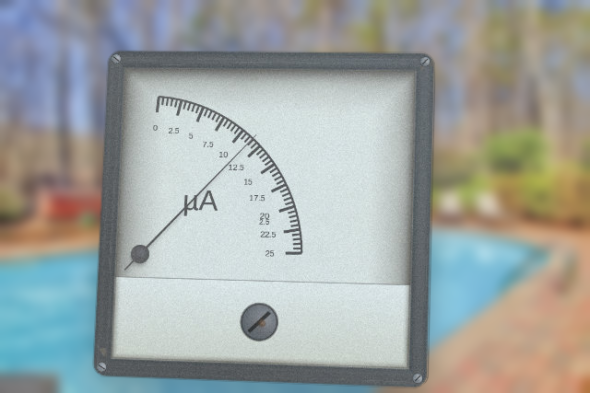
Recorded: 11.5 µA
